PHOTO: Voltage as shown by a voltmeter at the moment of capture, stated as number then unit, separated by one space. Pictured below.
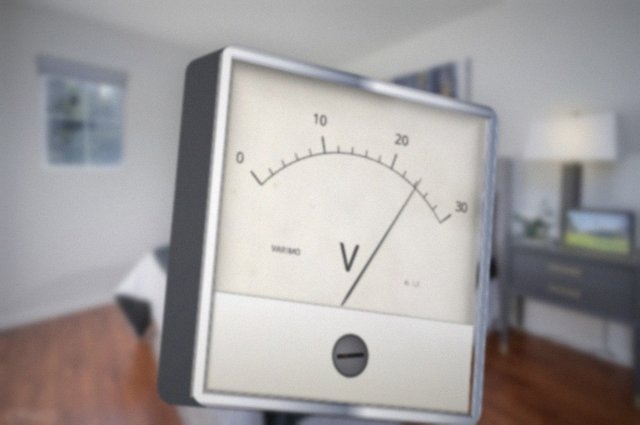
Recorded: 24 V
